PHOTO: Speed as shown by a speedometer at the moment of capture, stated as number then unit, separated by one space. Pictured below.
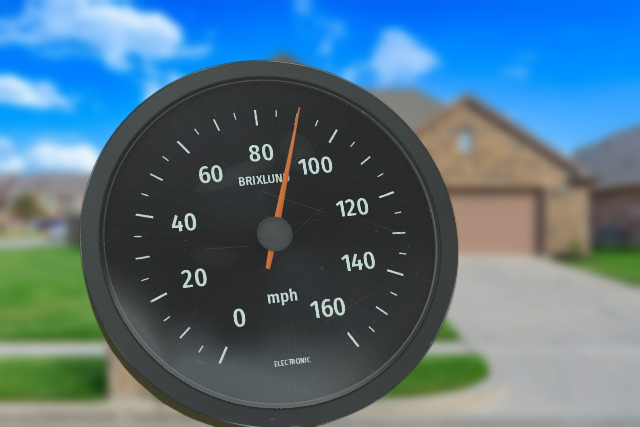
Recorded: 90 mph
